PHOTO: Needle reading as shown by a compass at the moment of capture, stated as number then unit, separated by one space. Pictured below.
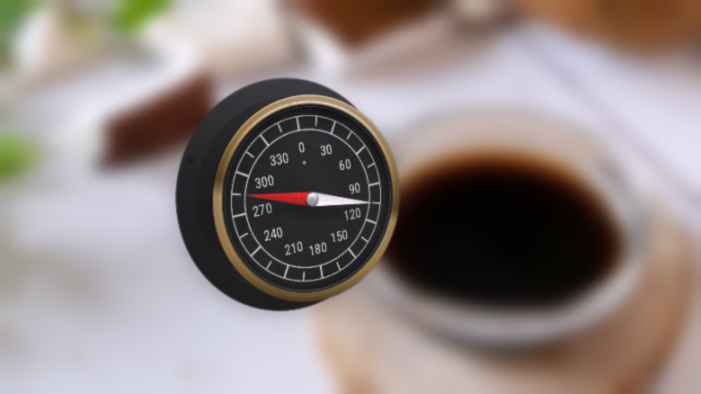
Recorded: 285 °
